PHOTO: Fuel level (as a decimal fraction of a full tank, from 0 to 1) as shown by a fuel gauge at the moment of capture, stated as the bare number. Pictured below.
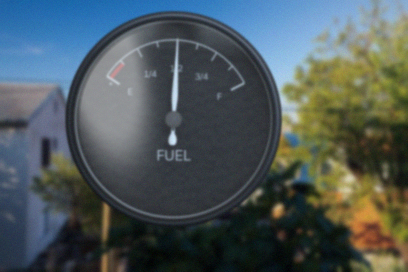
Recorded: 0.5
